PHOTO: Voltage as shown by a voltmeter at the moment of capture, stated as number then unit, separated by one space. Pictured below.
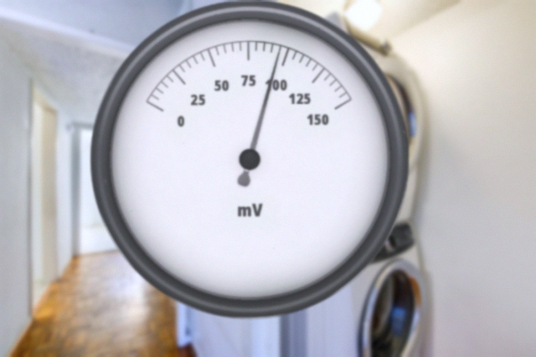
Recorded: 95 mV
